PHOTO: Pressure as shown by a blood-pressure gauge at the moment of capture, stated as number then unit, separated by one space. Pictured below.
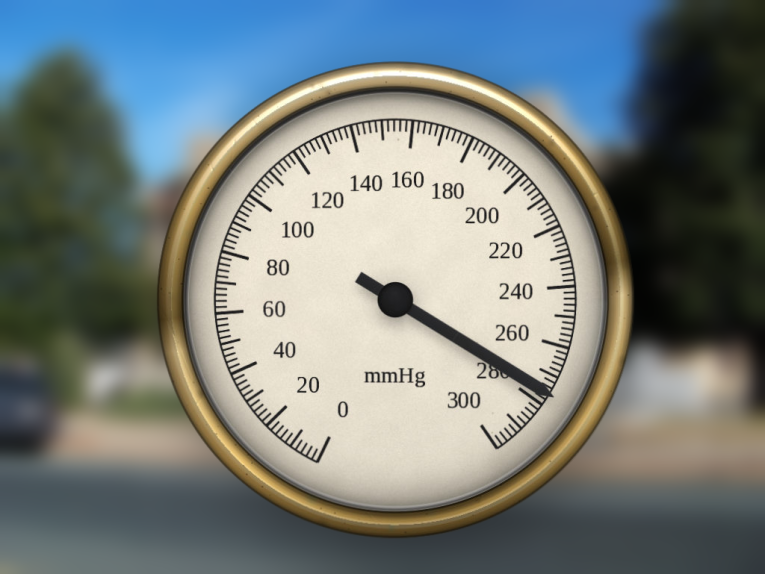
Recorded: 276 mmHg
